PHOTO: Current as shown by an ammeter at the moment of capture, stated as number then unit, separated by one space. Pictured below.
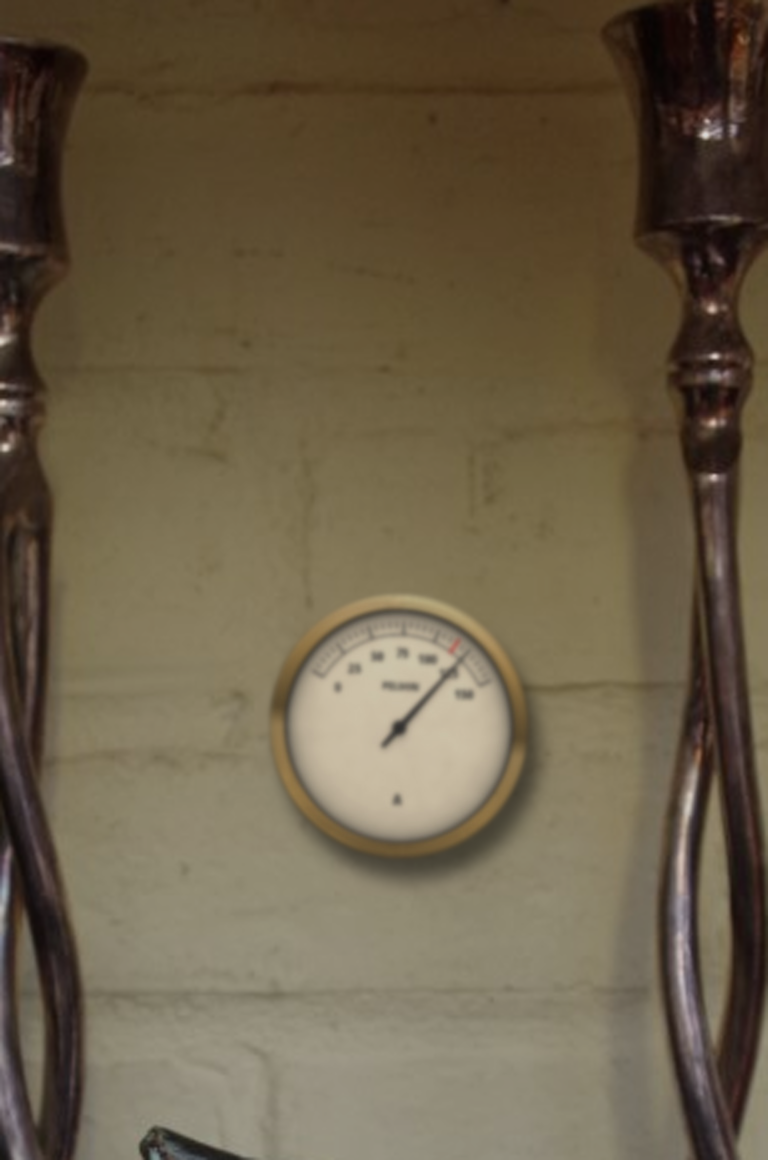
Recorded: 125 A
